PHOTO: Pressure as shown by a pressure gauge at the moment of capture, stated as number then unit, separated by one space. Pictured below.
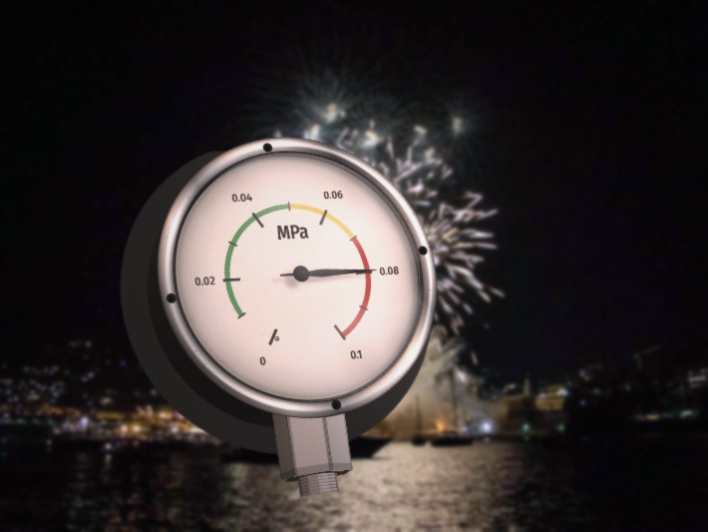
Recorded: 0.08 MPa
